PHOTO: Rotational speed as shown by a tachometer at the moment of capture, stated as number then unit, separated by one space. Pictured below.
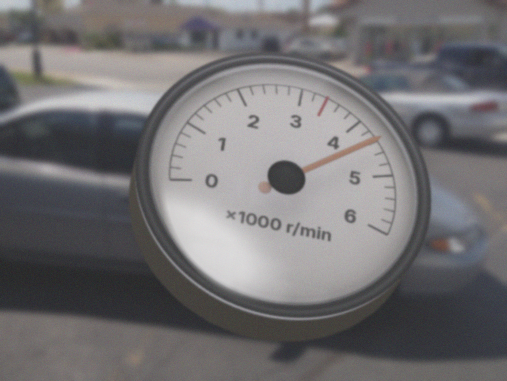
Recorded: 4400 rpm
